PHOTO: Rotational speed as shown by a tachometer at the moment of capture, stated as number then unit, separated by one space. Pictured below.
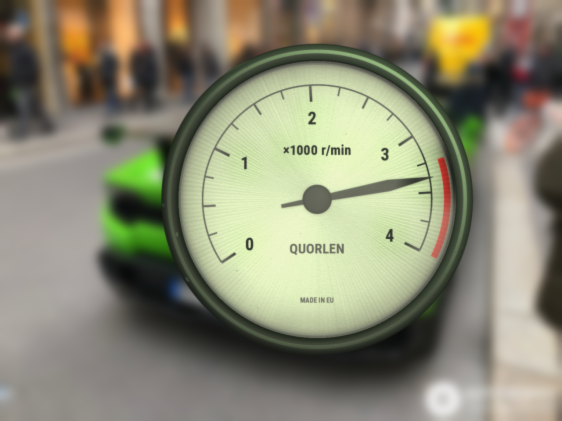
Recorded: 3375 rpm
